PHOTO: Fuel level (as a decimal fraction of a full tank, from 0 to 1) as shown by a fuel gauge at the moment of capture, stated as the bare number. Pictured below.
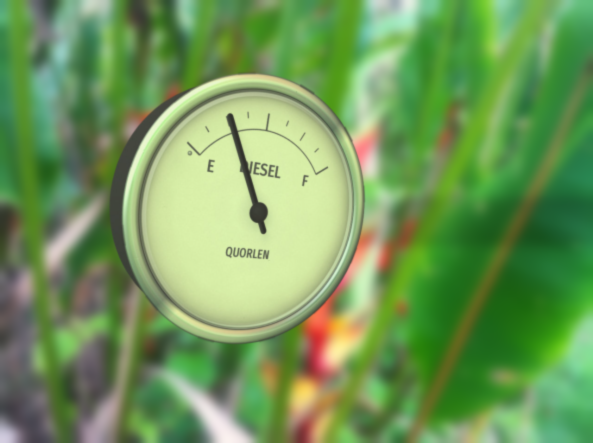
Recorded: 0.25
